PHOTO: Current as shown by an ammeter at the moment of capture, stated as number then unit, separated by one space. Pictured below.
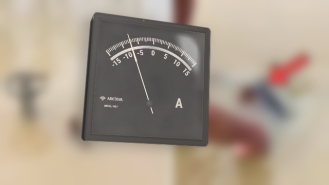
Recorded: -7.5 A
